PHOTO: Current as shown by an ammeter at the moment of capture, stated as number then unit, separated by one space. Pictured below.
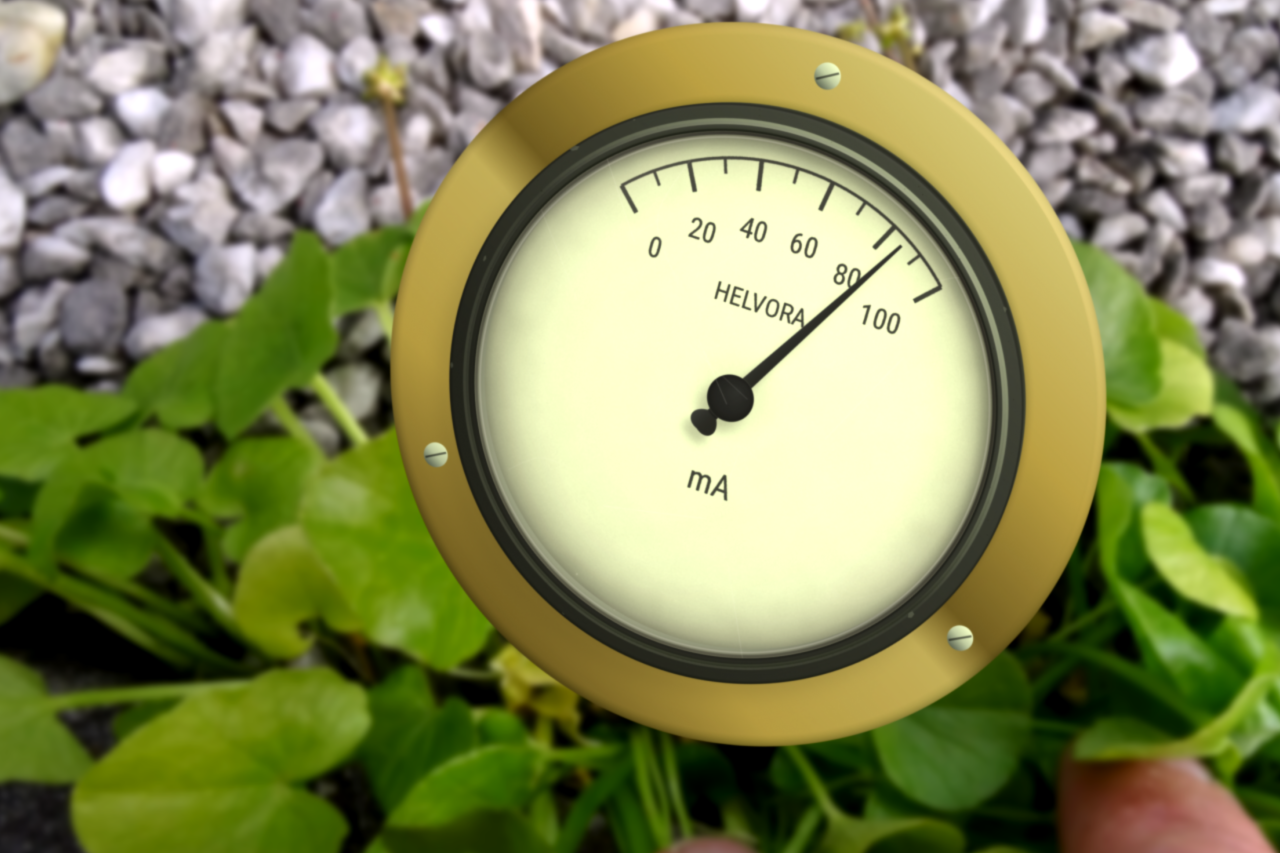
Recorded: 85 mA
